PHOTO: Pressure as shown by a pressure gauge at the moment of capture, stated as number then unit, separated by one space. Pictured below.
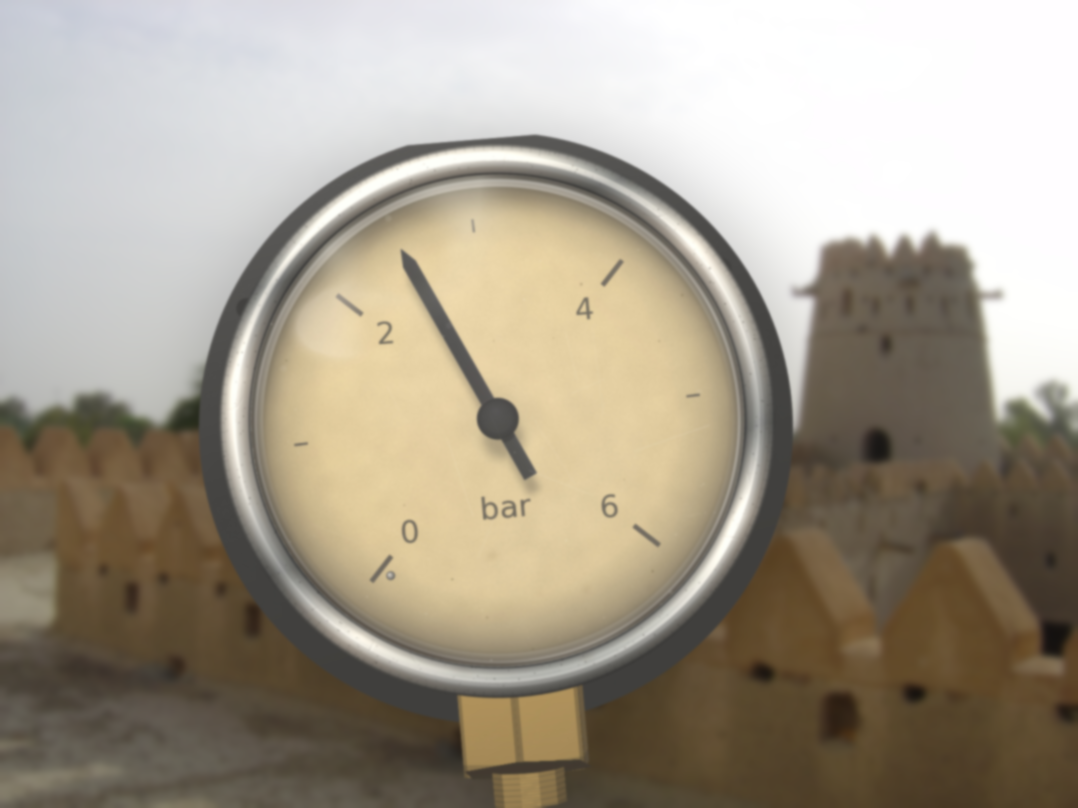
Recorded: 2.5 bar
